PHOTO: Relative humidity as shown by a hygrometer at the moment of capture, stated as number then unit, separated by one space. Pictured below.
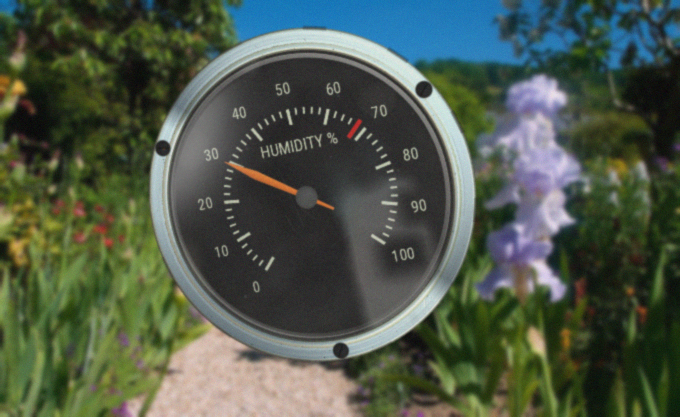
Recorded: 30 %
